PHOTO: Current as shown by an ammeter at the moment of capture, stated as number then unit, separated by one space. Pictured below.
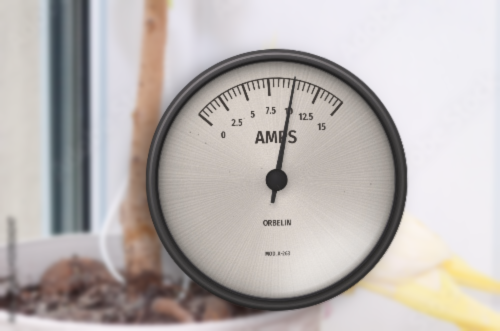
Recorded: 10 A
